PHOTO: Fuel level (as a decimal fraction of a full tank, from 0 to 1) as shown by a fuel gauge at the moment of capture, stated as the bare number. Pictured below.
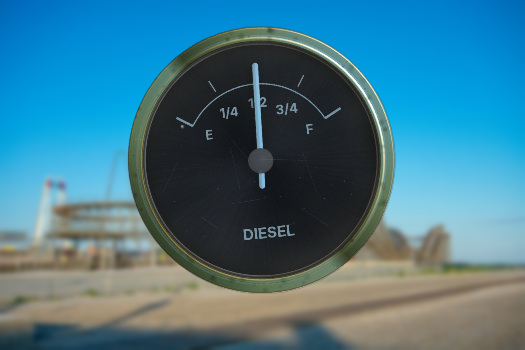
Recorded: 0.5
